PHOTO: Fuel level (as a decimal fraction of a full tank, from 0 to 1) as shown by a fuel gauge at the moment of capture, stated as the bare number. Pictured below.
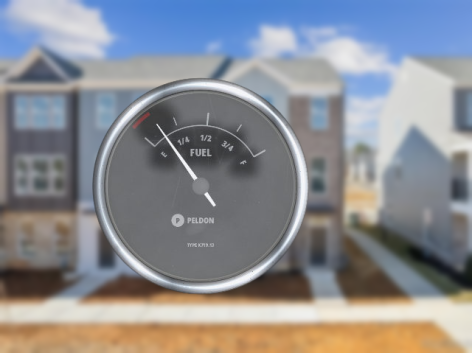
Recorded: 0.125
